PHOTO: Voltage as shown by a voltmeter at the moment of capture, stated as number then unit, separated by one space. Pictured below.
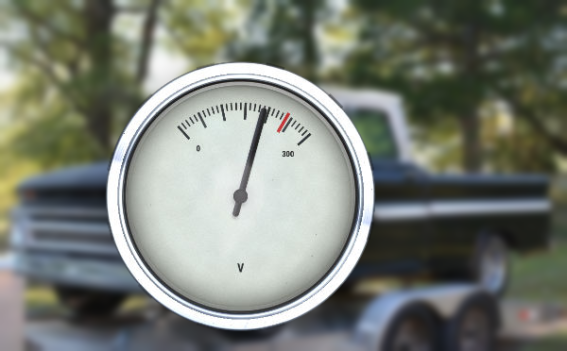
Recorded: 190 V
